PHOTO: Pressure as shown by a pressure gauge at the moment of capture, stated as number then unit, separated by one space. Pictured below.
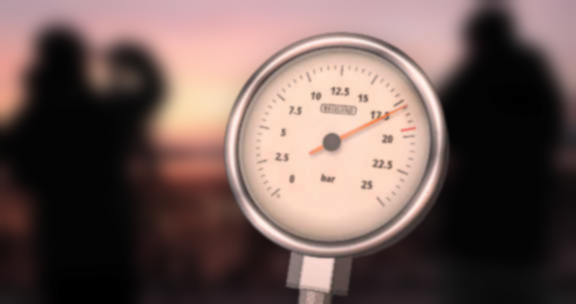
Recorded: 18 bar
